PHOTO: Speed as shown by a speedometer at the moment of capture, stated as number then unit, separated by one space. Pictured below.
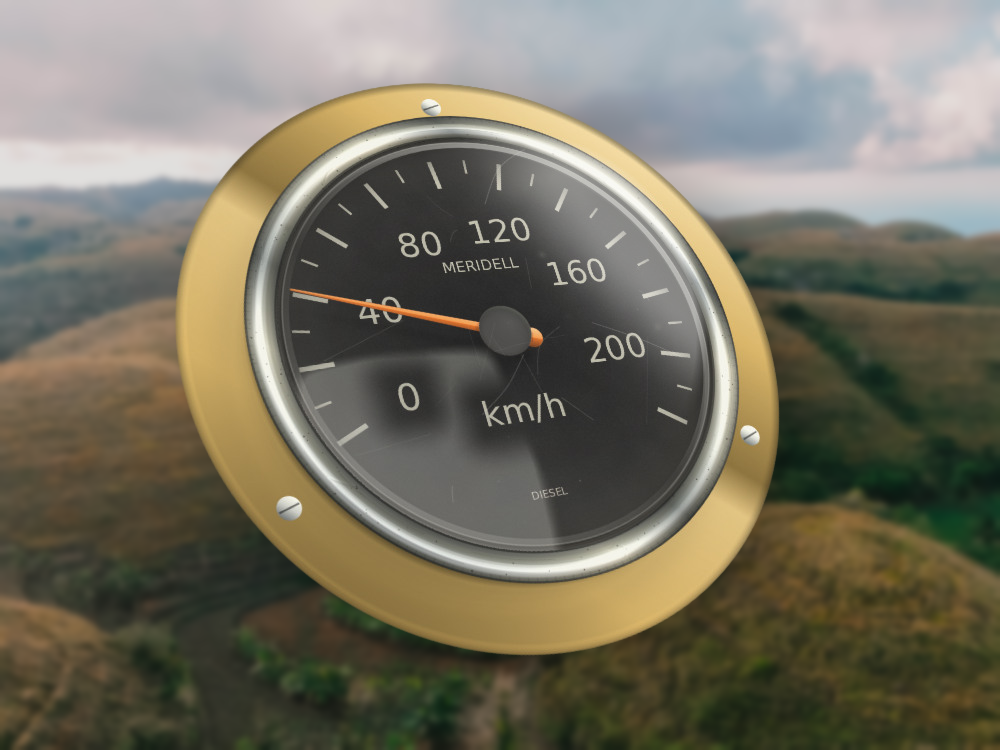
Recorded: 40 km/h
